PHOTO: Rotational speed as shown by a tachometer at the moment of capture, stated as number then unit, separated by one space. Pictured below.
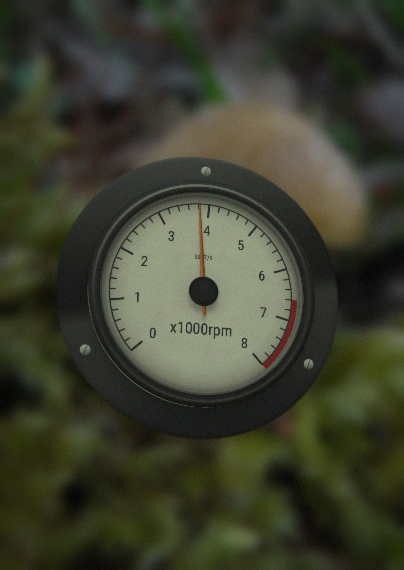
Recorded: 3800 rpm
